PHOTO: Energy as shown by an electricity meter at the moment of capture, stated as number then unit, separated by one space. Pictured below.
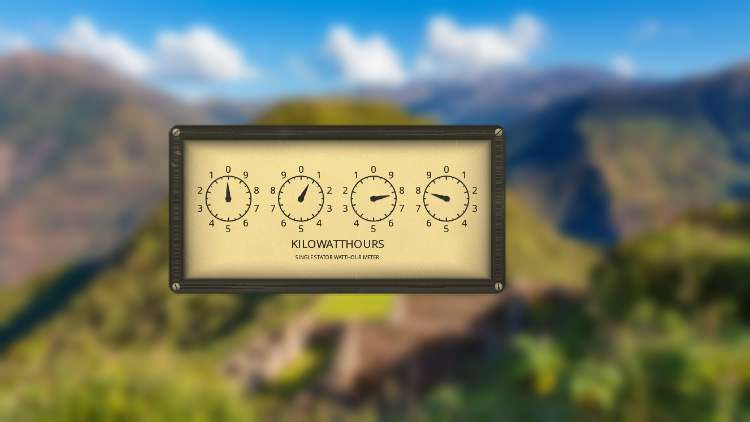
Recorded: 78 kWh
